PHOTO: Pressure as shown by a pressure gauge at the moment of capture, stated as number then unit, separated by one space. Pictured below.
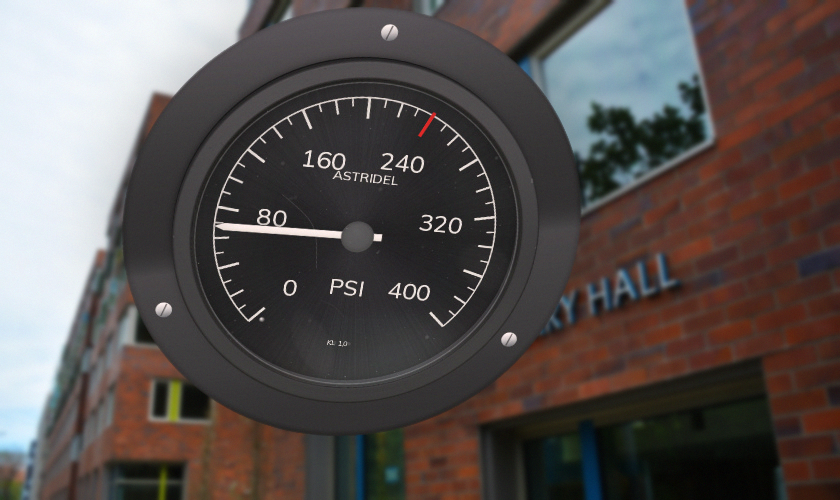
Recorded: 70 psi
